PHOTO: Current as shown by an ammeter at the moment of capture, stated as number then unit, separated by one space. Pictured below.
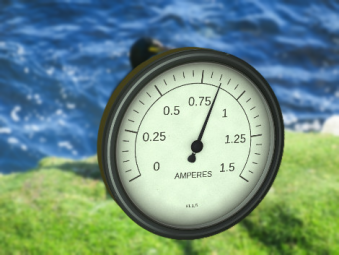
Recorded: 0.85 A
